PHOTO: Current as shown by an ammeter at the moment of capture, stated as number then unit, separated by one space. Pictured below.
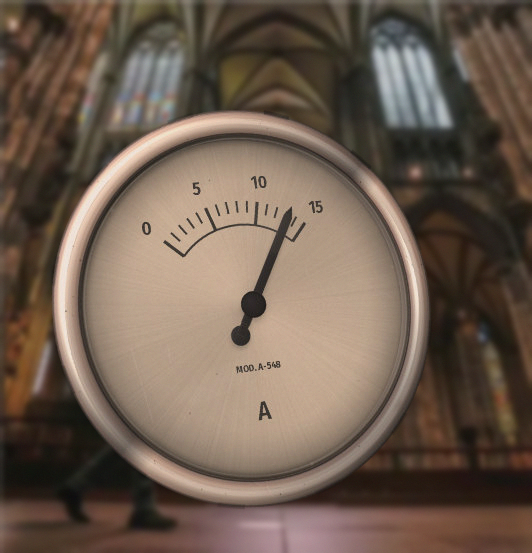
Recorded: 13 A
